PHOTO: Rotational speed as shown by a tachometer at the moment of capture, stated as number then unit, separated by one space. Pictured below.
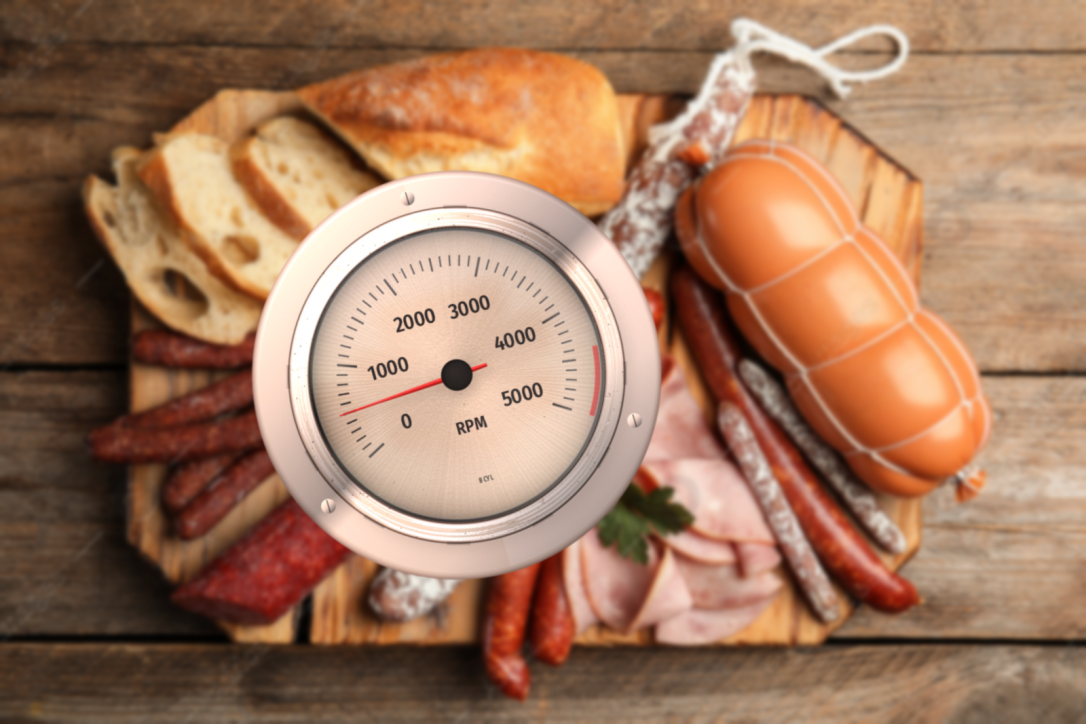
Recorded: 500 rpm
